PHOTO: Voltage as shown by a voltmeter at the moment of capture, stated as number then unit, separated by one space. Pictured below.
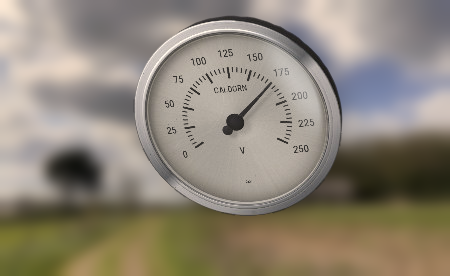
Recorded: 175 V
